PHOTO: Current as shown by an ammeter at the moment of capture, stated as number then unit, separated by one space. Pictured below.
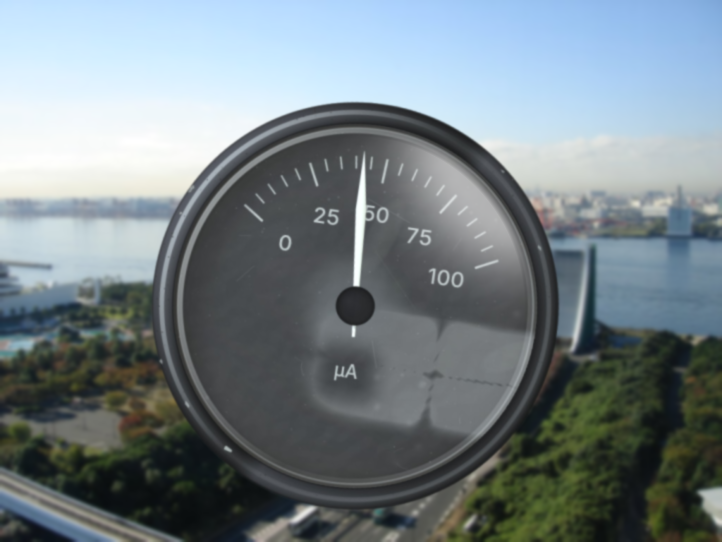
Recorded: 42.5 µA
